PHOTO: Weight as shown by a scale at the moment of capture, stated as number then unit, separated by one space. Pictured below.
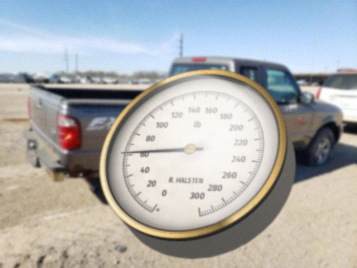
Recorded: 60 lb
